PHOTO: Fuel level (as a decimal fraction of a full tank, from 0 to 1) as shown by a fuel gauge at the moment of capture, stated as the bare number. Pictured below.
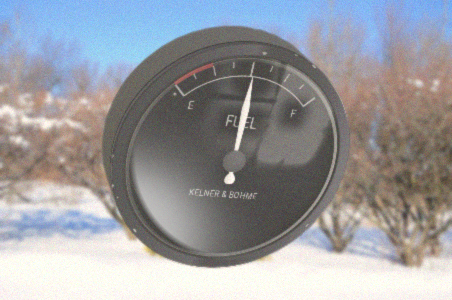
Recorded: 0.5
